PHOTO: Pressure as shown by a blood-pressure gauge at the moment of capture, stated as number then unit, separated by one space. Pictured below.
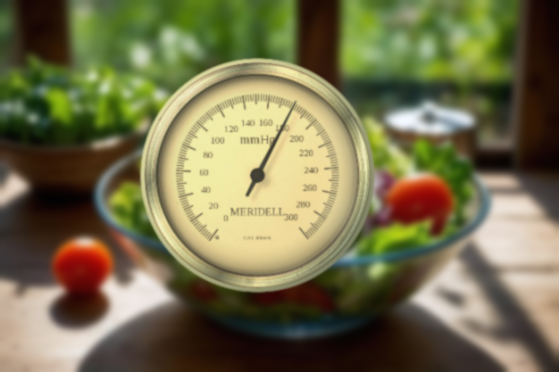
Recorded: 180 mmHg
